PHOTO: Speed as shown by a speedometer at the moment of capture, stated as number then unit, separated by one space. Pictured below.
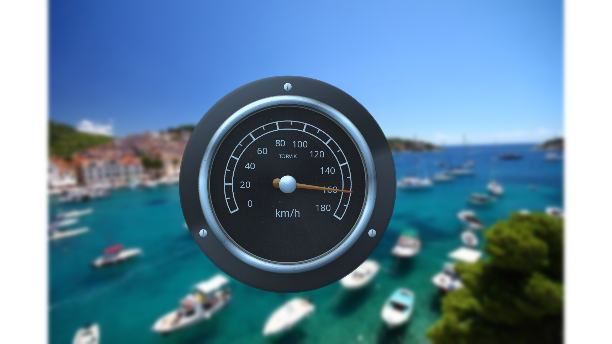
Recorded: 160 km/h
